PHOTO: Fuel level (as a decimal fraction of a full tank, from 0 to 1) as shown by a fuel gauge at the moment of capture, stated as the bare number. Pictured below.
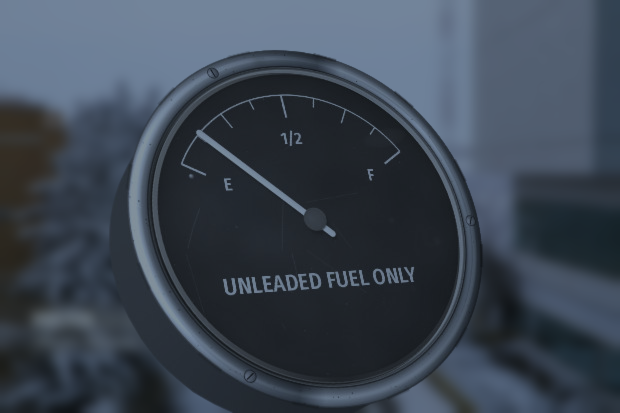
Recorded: 0.125
